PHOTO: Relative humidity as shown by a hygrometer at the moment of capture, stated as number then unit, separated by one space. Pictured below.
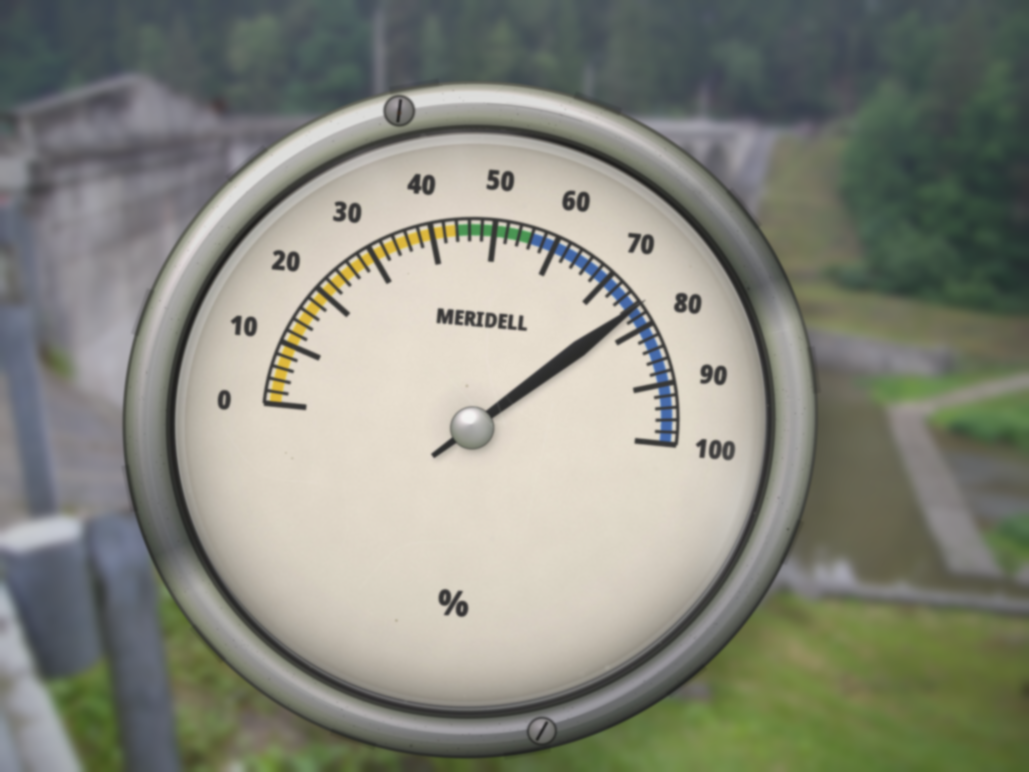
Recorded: 76 %
